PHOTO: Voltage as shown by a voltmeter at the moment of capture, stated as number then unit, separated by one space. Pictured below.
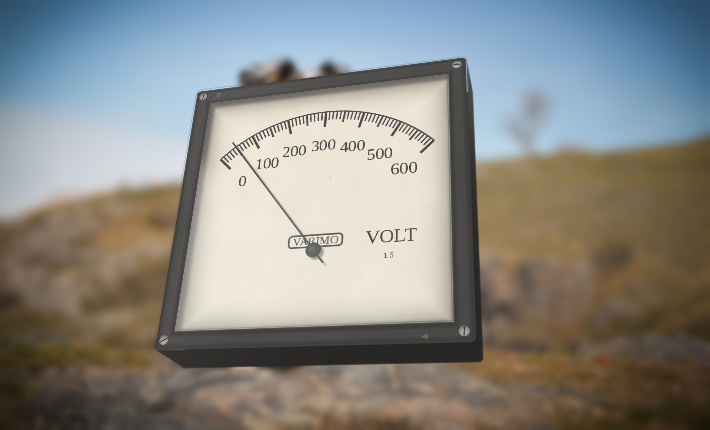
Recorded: 50 V
